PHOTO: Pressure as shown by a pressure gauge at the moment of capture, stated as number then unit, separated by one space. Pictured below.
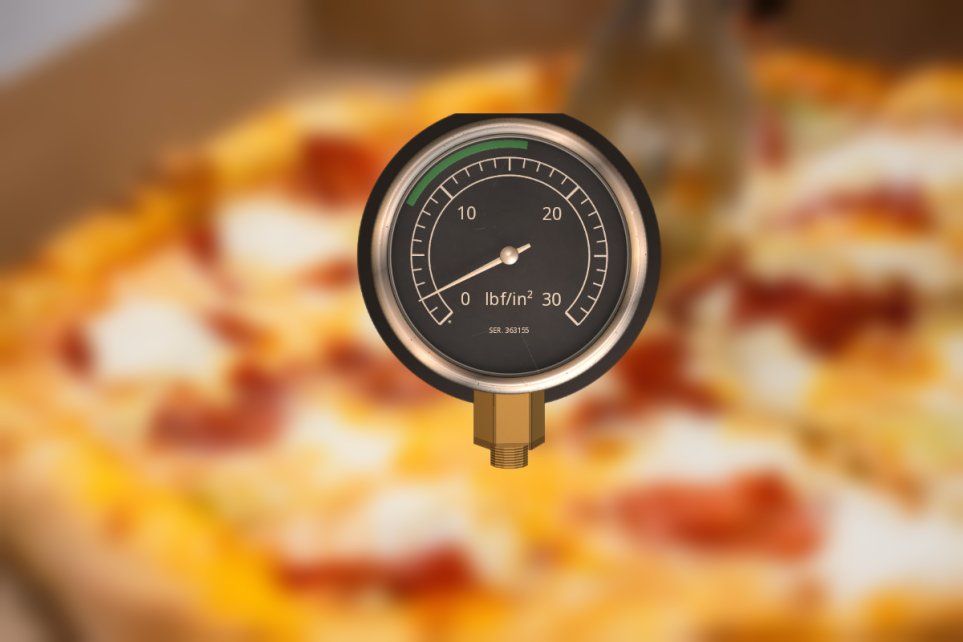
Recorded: 2 psi
